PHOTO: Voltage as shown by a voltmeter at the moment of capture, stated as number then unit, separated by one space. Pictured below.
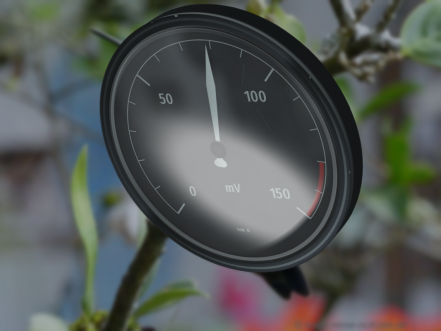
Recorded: 80 mV
